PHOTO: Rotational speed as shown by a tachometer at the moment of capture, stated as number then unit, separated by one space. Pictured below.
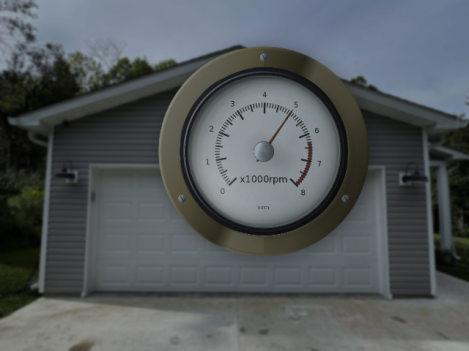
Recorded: 5000 rpm
